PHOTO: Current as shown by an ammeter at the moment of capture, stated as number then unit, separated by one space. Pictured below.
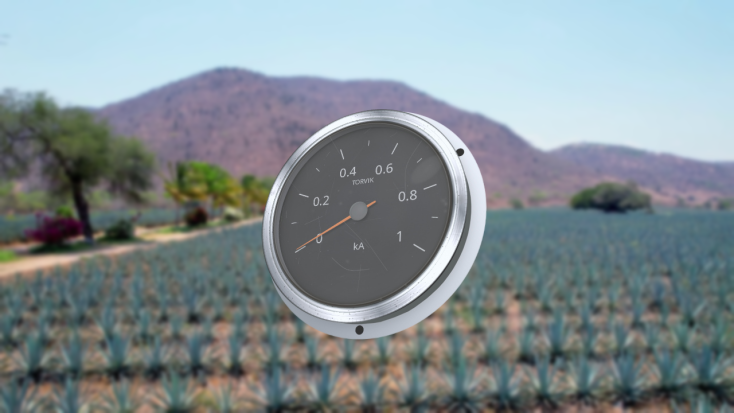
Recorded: 0 kA
